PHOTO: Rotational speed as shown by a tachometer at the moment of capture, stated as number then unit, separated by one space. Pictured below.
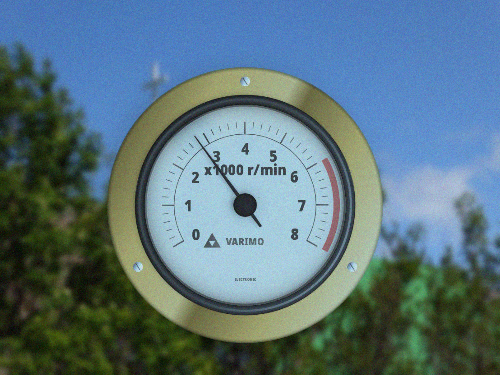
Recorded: 2800 rpm
